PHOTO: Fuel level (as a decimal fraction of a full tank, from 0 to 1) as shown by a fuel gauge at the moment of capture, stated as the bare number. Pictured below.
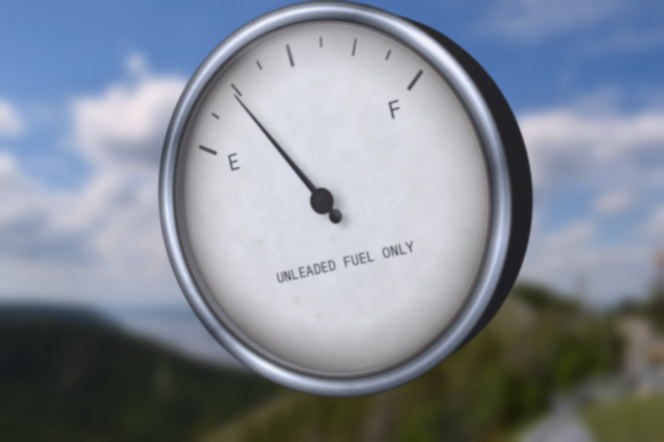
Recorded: 0.25
